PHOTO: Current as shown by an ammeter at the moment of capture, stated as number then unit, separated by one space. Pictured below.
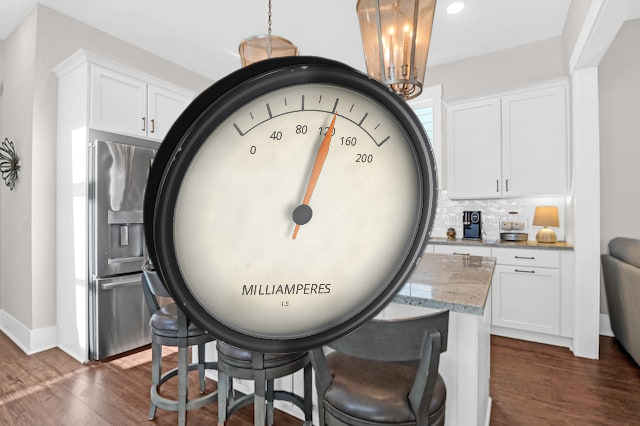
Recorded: 120 mA
